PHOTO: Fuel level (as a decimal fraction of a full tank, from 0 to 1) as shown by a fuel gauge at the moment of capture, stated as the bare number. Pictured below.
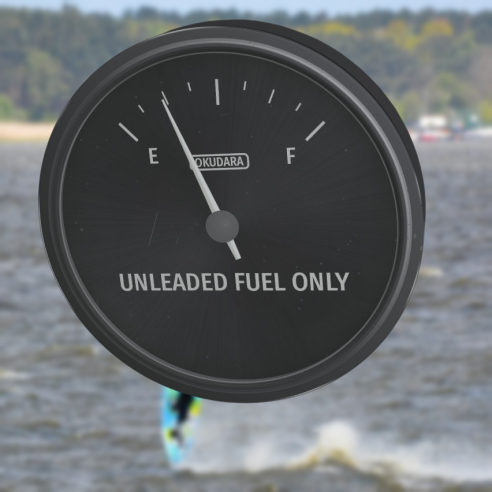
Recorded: 0.25
